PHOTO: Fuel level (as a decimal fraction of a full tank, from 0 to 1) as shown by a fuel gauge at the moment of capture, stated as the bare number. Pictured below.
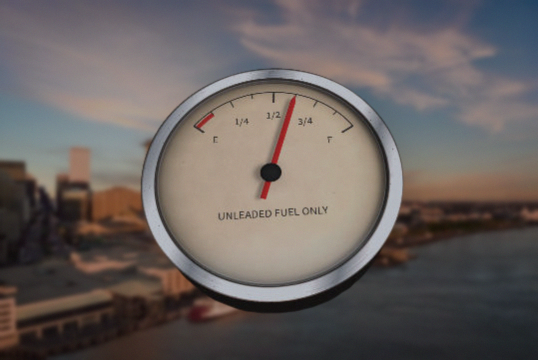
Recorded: 0.625
